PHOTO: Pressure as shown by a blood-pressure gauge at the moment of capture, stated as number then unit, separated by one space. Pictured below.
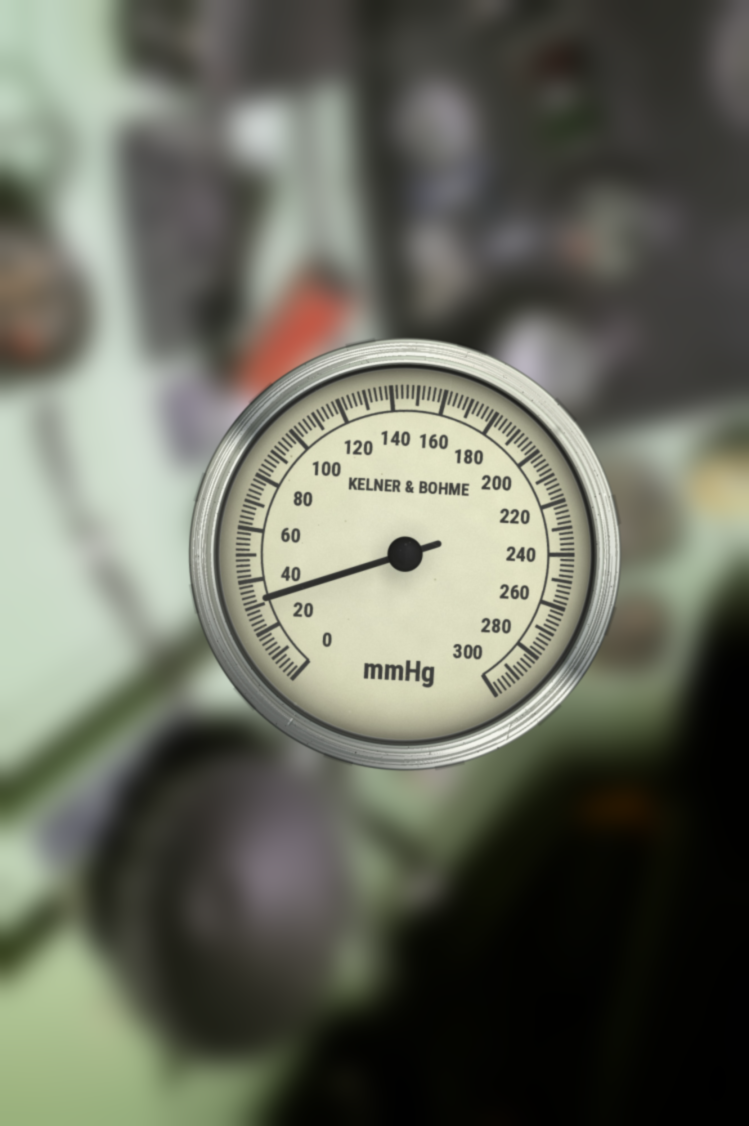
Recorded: 32 mmHg
